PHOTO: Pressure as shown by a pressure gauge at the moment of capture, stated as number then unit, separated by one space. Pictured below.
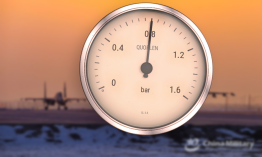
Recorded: 0.8 bar
